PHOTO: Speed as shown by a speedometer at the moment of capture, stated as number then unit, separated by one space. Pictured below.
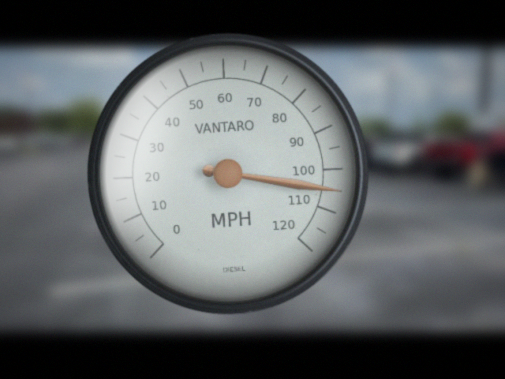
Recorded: 105 mph
